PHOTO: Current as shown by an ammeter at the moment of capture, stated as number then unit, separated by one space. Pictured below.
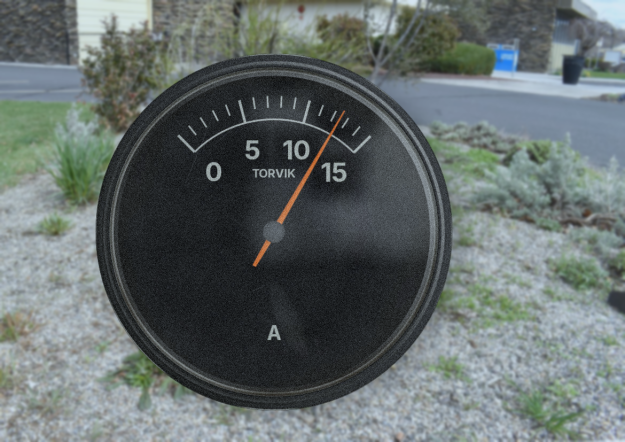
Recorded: 12.5 A
